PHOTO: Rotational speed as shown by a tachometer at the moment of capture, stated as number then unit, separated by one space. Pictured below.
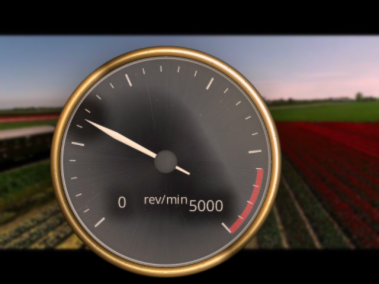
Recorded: 1300 rpm
